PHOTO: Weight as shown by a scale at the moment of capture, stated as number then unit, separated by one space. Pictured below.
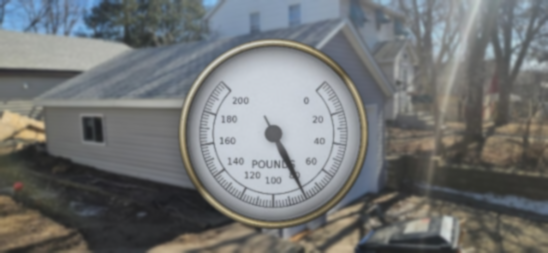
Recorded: 80 lb
